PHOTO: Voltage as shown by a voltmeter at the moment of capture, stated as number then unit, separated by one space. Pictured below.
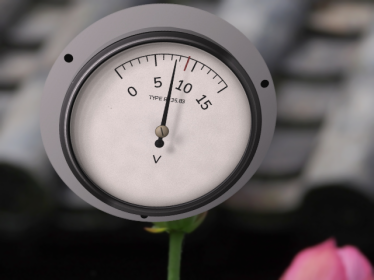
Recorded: 7.5 V
